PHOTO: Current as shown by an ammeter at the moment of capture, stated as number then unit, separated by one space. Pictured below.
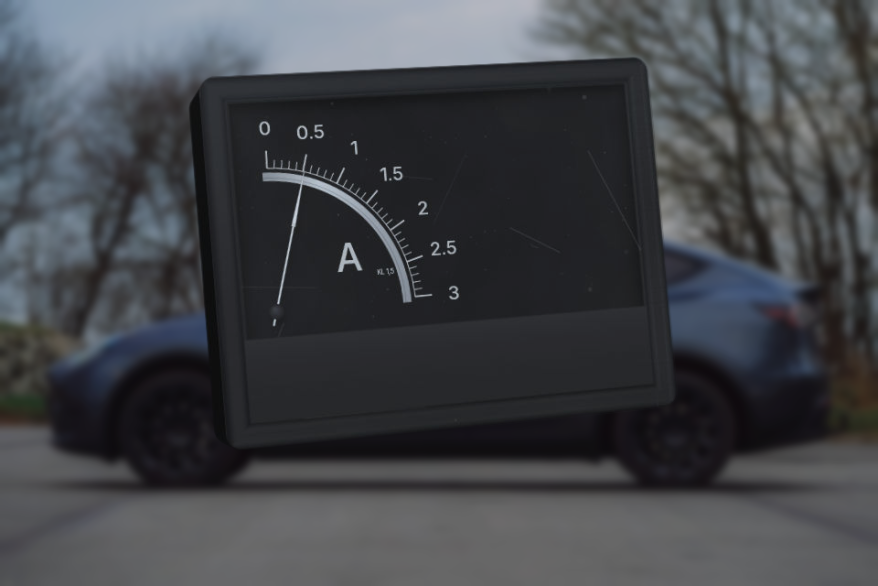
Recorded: 0.5 A
